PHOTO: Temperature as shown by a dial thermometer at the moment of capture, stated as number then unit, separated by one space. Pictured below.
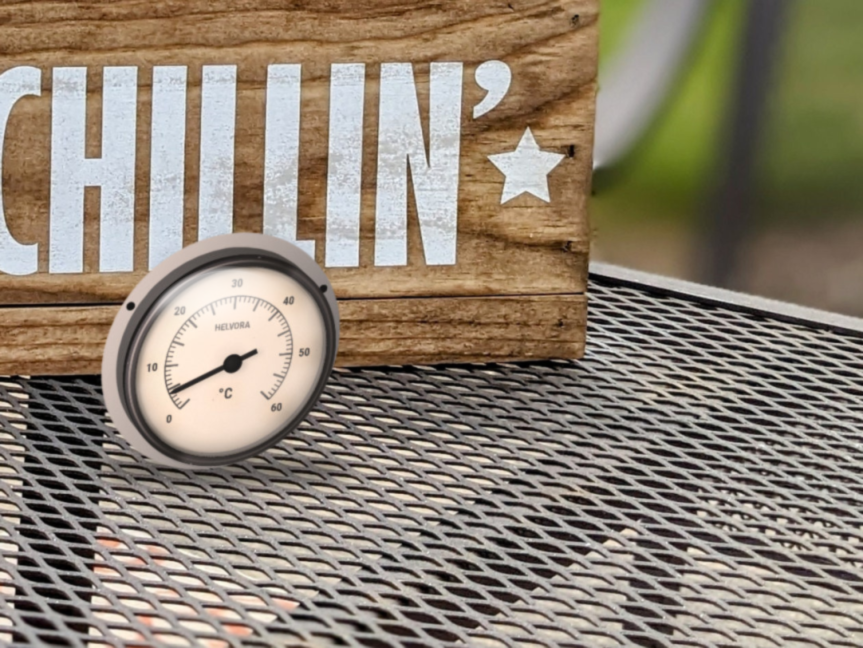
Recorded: 5 °C
